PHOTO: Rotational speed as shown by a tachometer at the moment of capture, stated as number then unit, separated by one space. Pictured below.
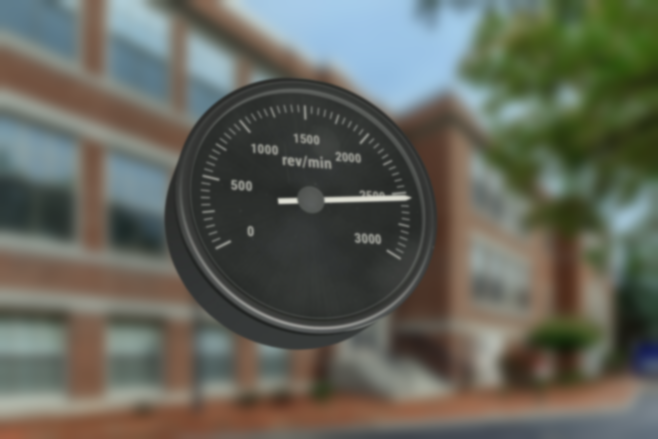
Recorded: 2550 rpm
